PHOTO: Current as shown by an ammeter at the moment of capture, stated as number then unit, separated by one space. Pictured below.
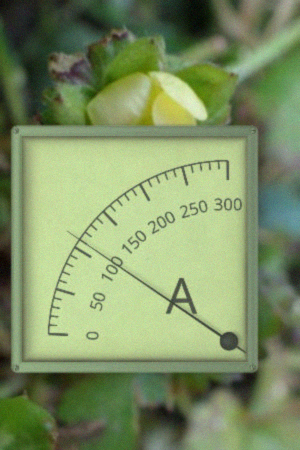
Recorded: 110 A
